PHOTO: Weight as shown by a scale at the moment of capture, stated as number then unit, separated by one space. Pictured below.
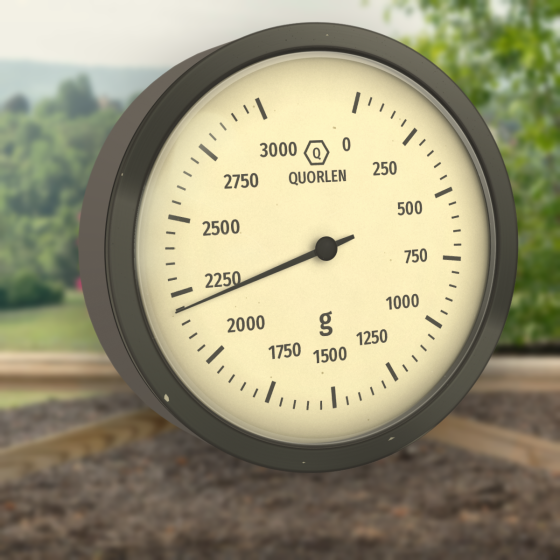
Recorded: 2200 g
